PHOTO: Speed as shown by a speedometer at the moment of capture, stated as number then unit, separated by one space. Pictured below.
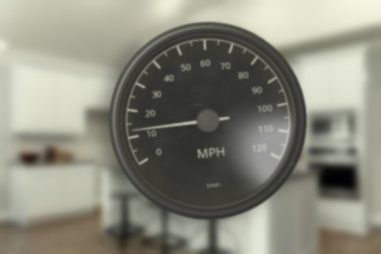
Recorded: 12.5 mph
